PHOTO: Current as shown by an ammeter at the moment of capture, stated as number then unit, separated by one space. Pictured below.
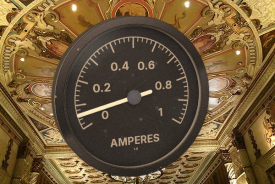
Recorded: 0.06 A
